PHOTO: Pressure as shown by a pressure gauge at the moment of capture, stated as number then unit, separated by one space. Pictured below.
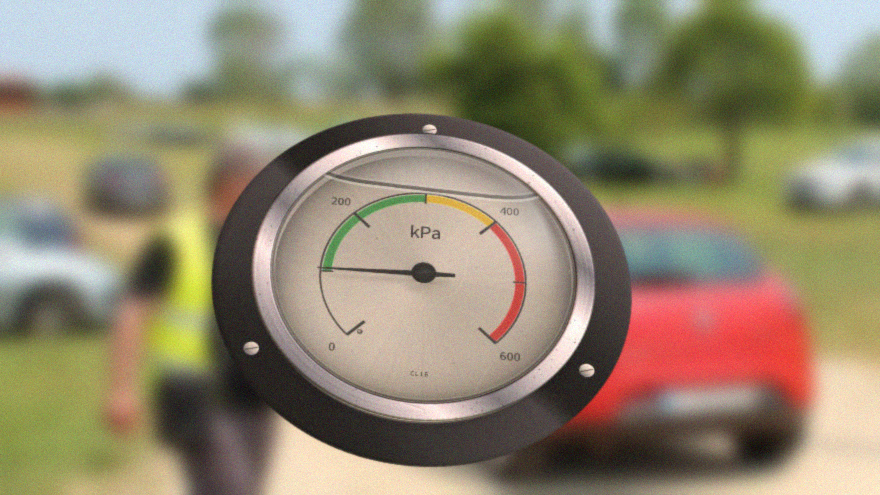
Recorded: 100 kPa
